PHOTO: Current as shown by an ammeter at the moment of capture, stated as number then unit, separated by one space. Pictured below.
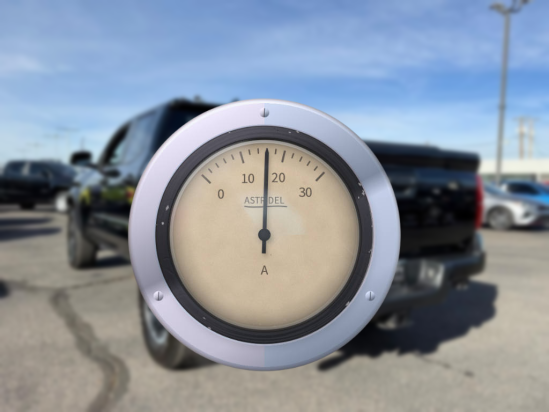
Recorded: 16 A
